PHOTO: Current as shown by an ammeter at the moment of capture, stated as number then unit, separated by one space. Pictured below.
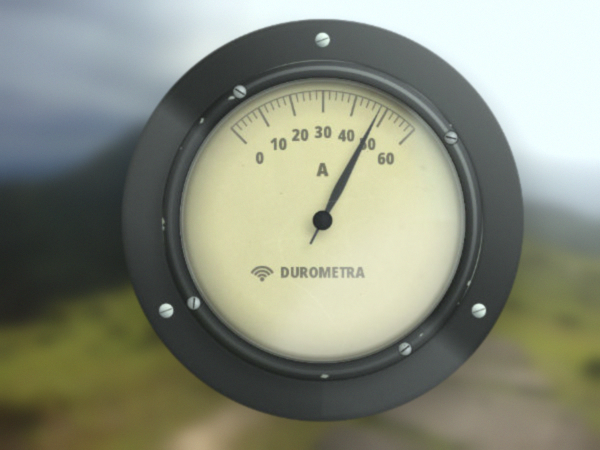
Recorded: 48 A
